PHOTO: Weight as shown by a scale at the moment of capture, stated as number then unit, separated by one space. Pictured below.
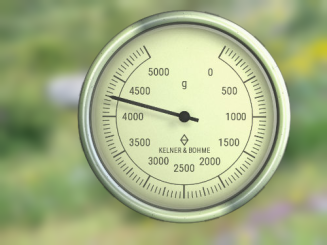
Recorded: 4250 g
